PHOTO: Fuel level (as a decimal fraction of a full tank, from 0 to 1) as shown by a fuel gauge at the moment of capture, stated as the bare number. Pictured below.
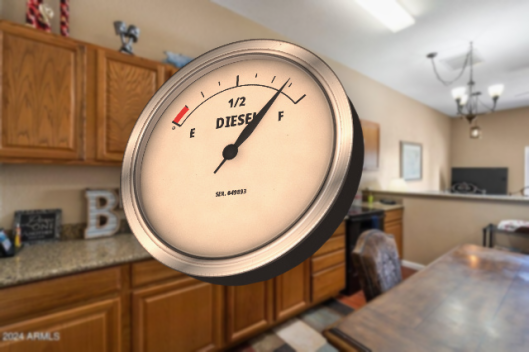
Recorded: 0.875
